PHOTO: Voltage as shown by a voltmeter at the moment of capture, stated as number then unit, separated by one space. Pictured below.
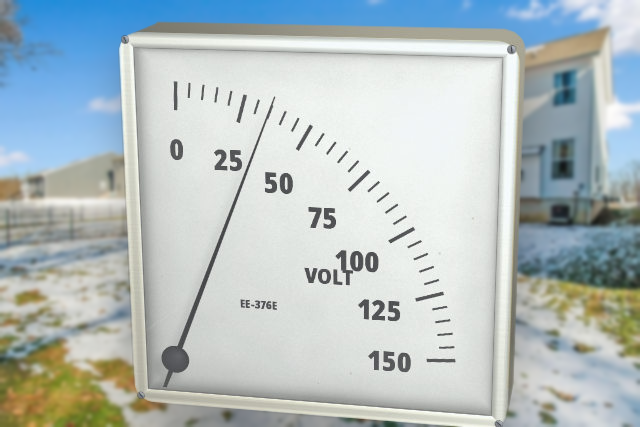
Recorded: 35 V
